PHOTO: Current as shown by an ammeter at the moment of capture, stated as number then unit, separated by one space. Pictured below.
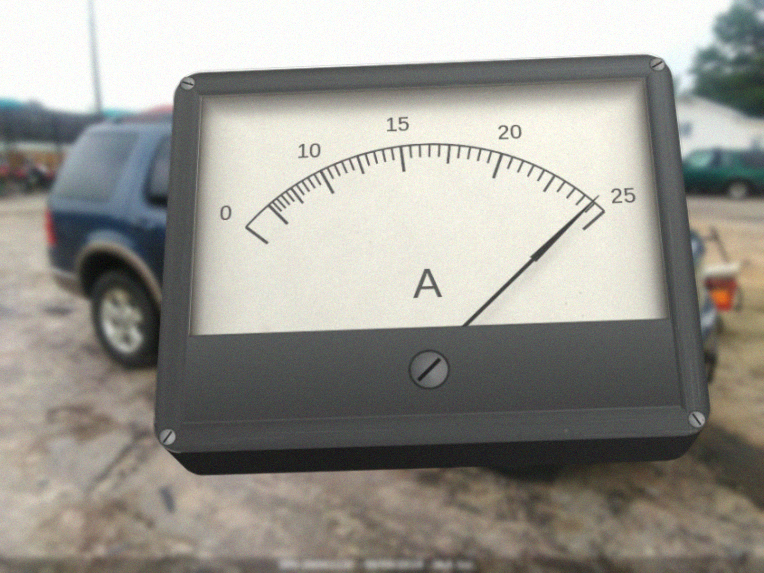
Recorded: 24.5 A
